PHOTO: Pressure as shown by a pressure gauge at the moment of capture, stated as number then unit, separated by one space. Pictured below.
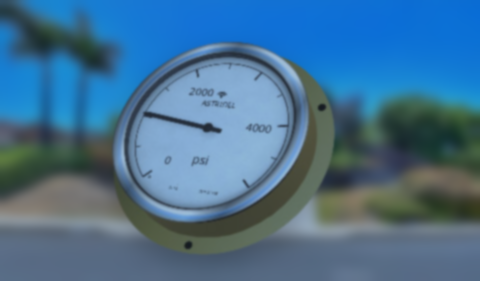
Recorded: 1000 psi
